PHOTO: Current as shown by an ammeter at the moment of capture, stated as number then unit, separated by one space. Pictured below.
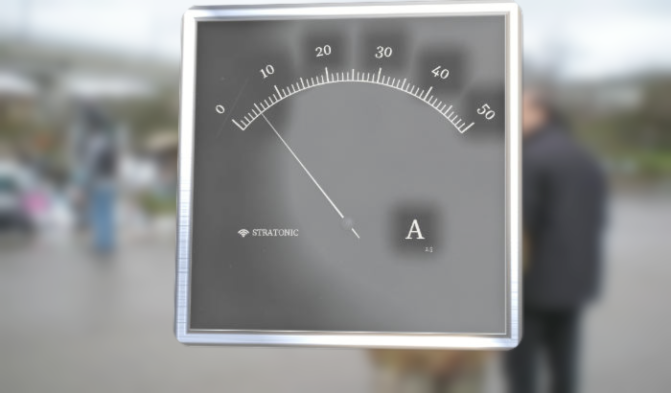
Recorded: 5 A
